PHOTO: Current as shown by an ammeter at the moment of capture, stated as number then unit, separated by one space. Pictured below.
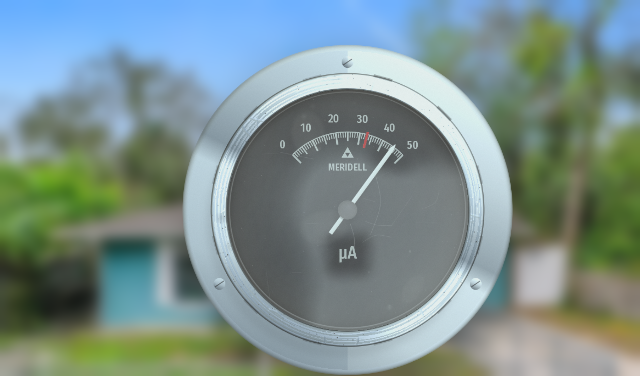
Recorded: 45 µA
